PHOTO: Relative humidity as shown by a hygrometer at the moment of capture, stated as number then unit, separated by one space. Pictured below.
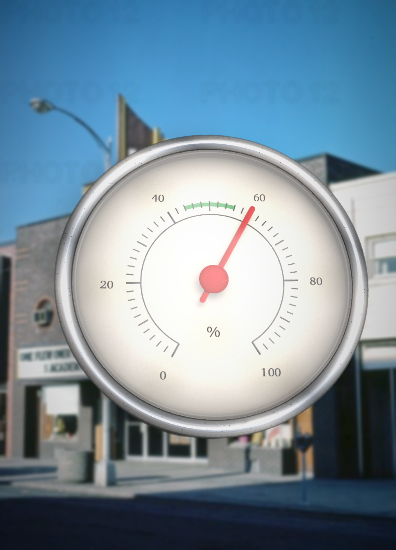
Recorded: 60 %
